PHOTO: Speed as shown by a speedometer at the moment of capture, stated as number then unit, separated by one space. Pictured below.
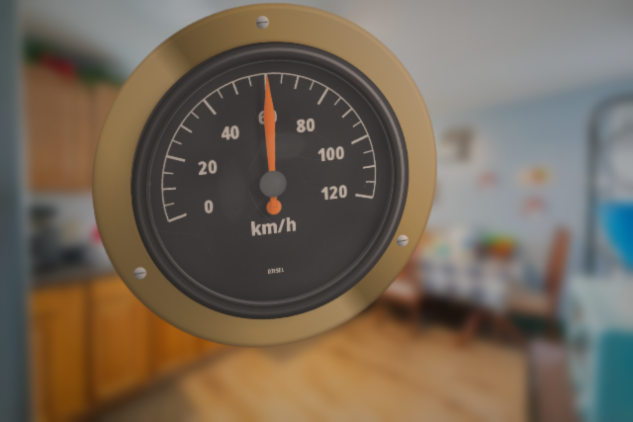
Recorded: 60 km/h
